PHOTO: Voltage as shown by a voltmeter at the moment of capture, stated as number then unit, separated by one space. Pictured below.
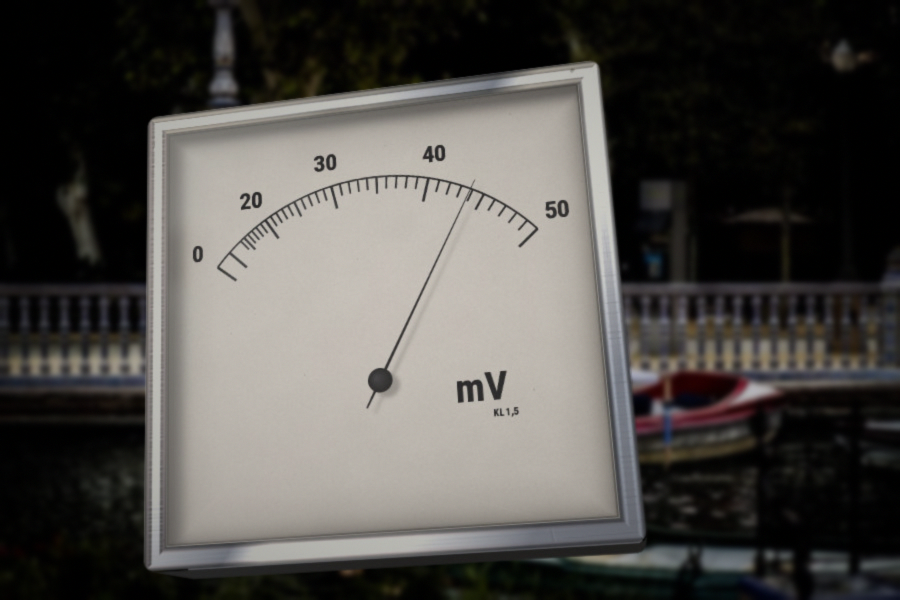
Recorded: 44 mV
